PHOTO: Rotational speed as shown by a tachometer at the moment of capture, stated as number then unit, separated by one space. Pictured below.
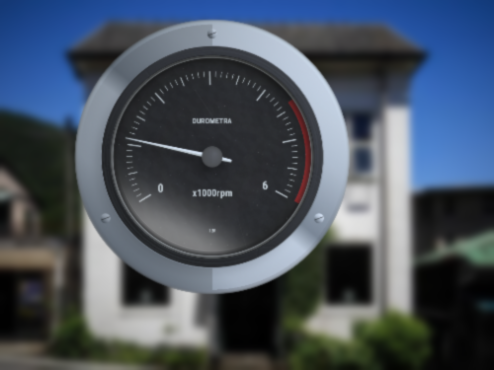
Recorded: 1100 rpm
